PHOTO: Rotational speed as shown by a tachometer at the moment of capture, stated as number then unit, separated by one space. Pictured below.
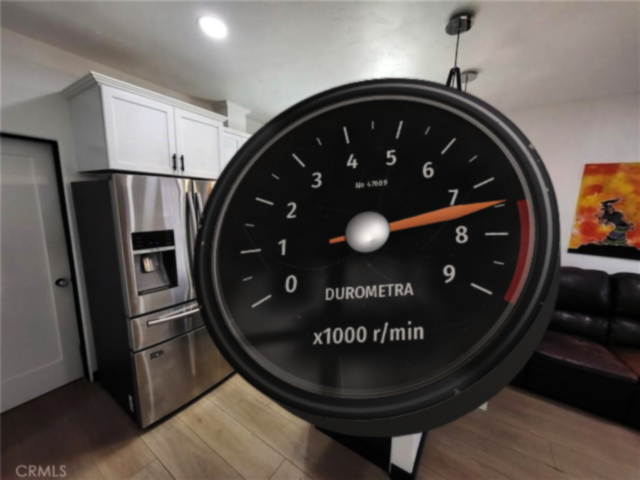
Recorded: 7500 rpm
